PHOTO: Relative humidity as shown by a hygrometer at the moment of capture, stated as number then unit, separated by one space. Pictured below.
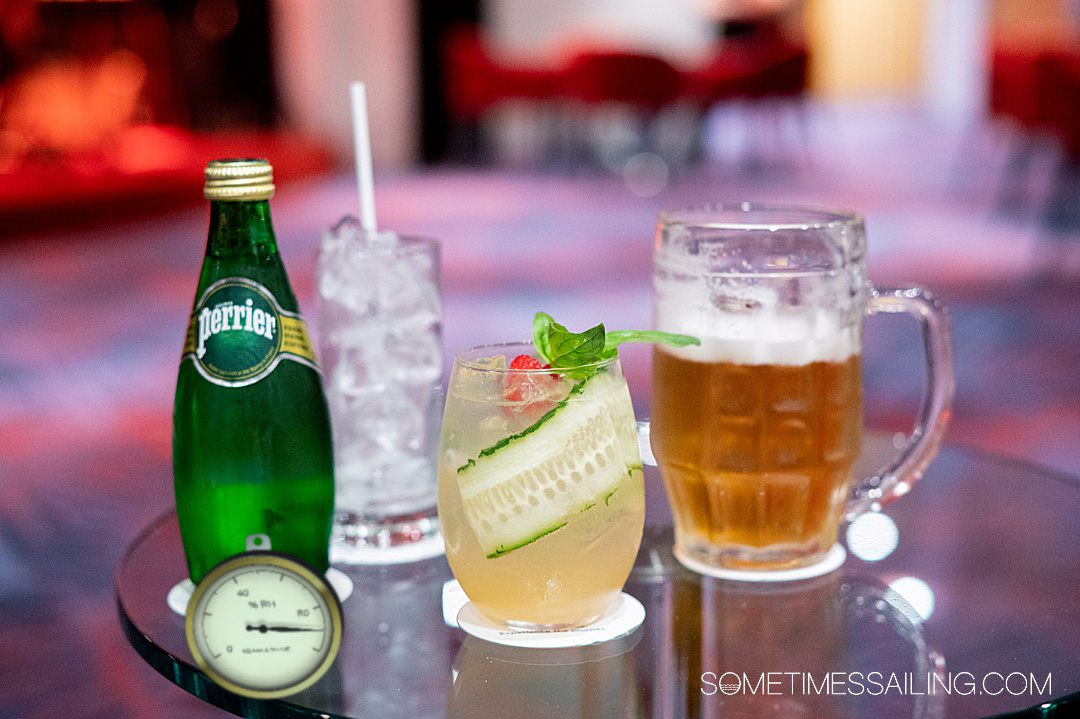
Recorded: 90 %
